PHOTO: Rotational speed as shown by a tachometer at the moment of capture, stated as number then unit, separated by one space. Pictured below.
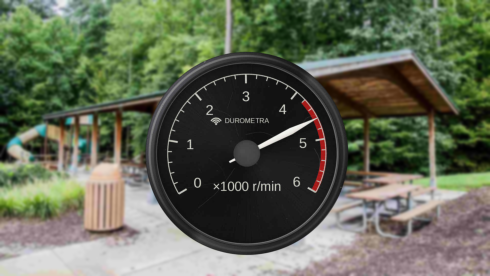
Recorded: 4600 rpm
